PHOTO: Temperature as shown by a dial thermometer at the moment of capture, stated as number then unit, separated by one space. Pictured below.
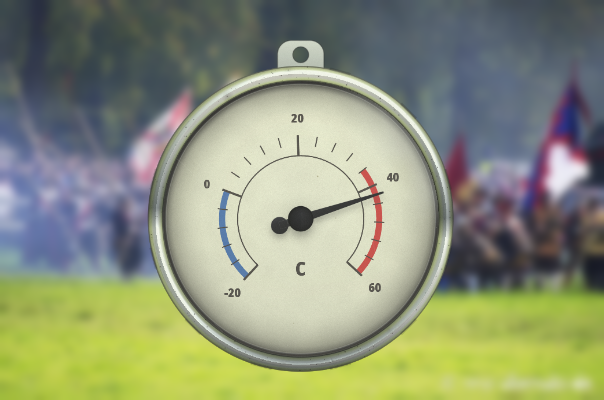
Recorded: 42 °C
